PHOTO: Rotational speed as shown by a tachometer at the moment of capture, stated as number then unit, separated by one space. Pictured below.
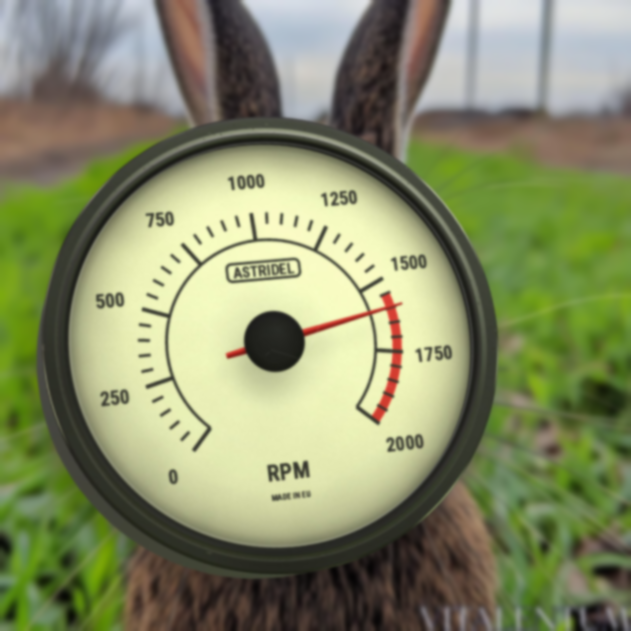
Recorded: 1600 rpm
